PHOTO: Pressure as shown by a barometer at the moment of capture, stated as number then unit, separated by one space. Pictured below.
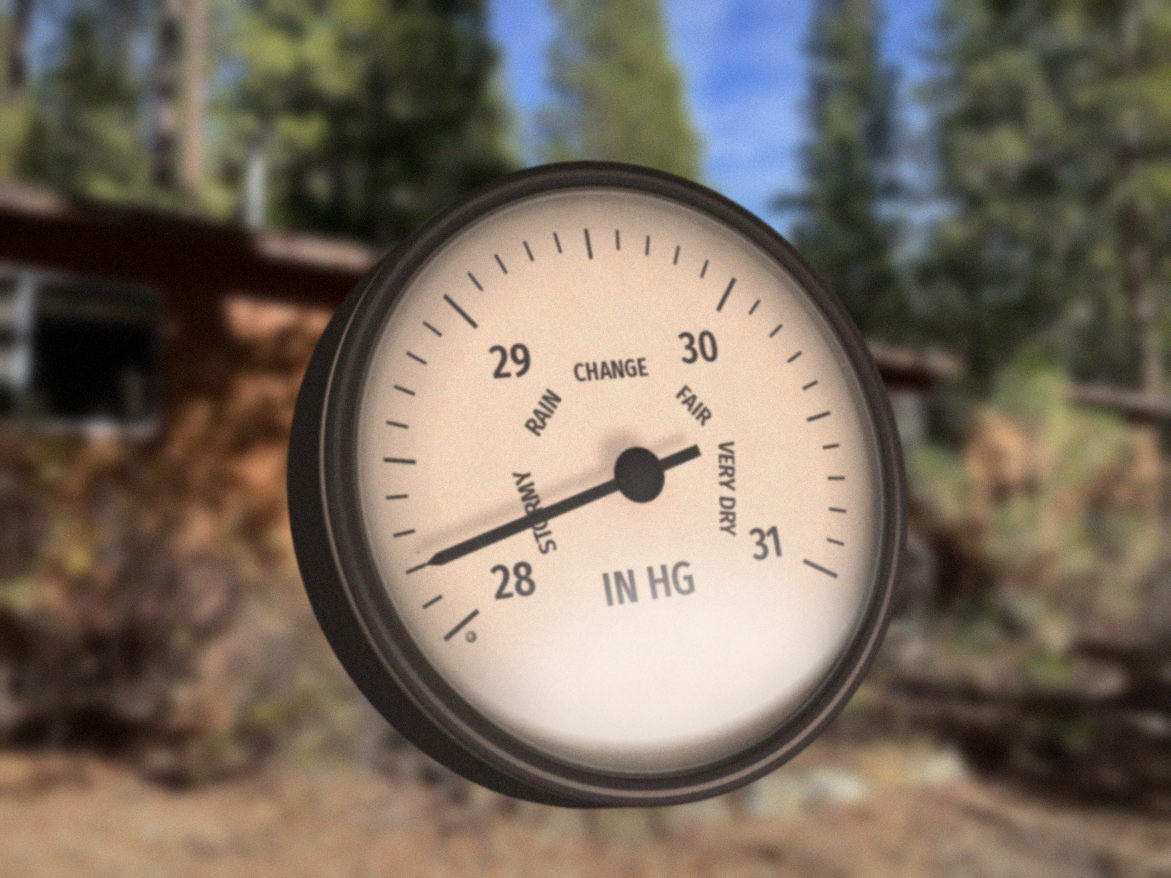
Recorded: 28.2 inHg
